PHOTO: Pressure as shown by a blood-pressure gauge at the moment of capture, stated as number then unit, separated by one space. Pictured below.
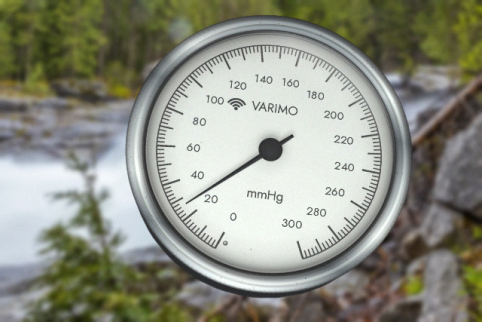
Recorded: 26 mmHg
